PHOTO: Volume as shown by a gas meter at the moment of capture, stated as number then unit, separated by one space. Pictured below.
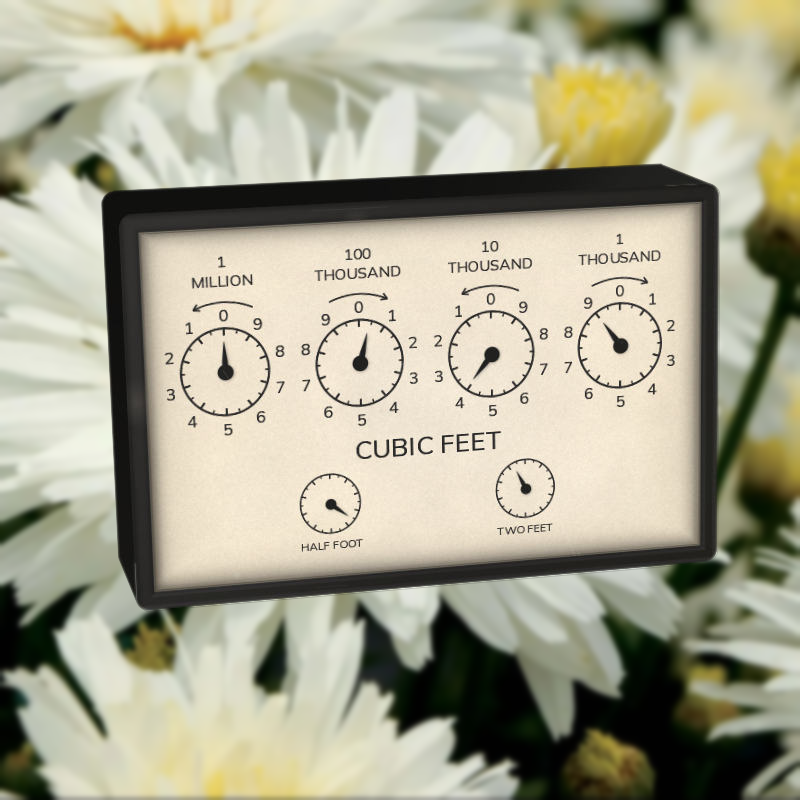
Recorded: 3900 ft³
